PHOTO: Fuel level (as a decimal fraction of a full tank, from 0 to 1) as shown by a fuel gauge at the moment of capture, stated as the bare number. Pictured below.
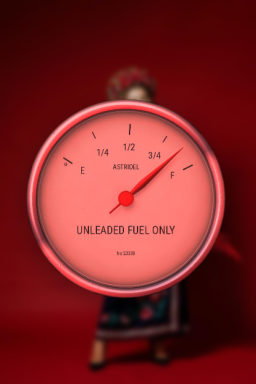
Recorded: 0.875
